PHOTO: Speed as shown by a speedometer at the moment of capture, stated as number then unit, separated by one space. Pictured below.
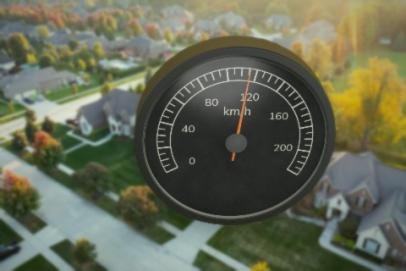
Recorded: 115 km/h
